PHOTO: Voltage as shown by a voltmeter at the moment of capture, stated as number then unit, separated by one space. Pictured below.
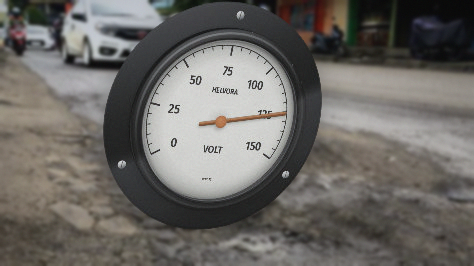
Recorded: 125 V
